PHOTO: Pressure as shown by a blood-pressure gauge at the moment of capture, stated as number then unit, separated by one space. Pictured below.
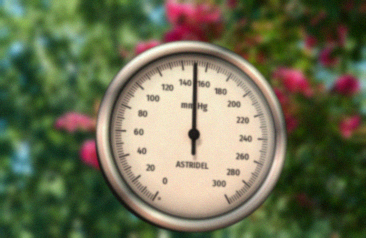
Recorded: 150 mmHg
